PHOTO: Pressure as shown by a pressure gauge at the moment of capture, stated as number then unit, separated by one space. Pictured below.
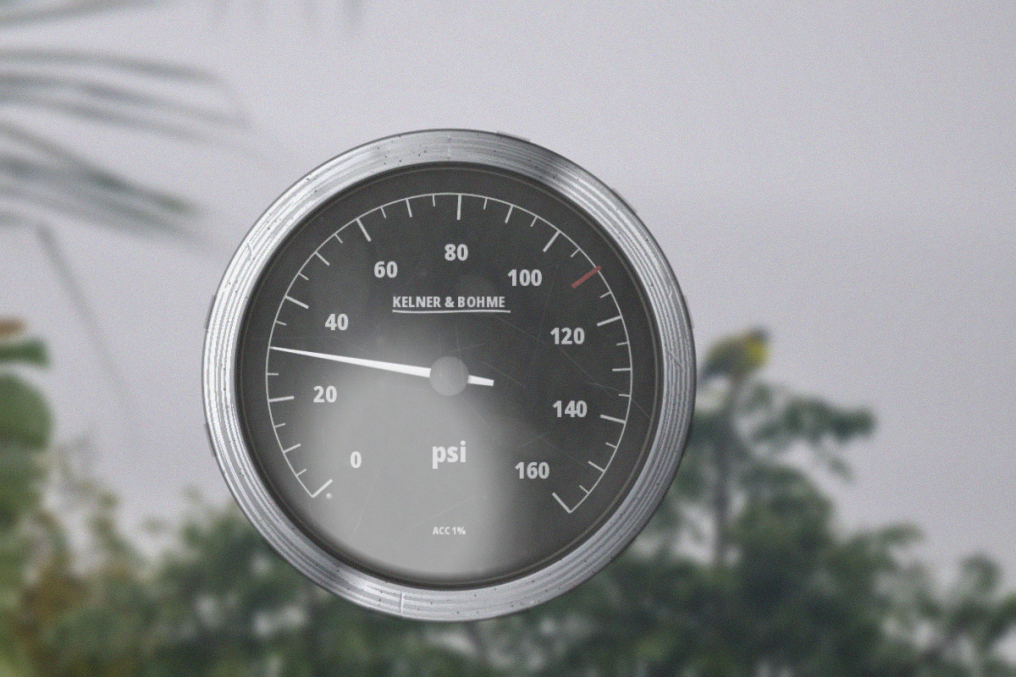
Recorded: 30 psi
